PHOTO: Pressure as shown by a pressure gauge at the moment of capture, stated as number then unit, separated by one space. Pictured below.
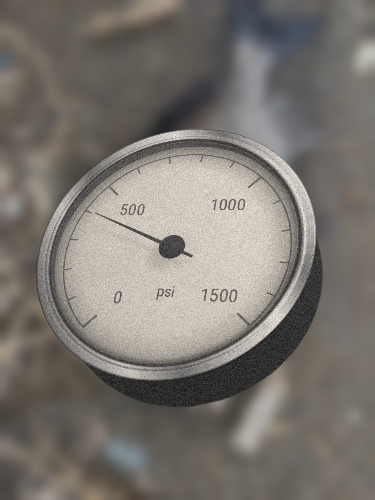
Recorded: 400 psi
